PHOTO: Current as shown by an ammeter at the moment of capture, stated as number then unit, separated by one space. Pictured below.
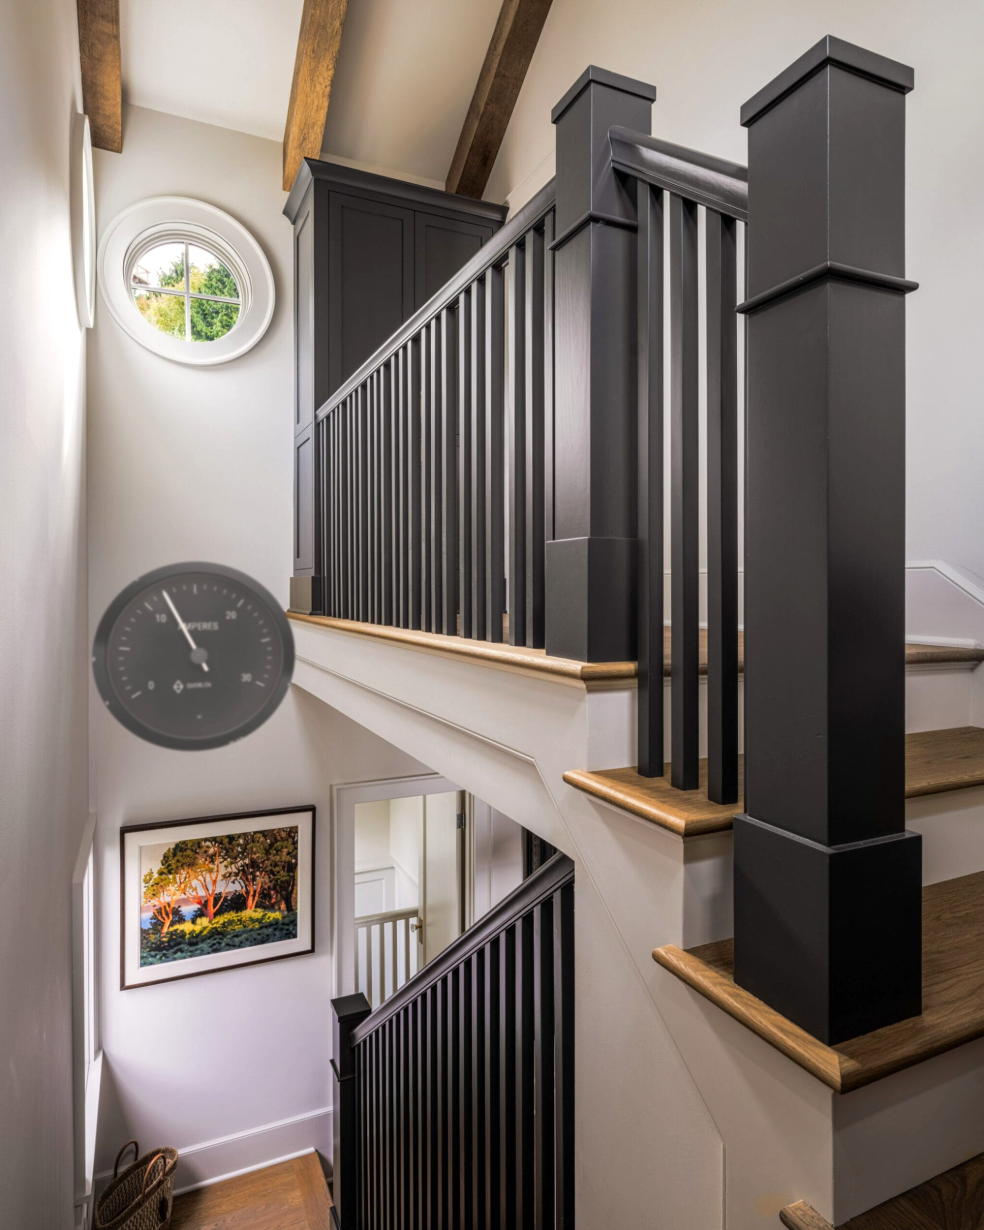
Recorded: 12 A
